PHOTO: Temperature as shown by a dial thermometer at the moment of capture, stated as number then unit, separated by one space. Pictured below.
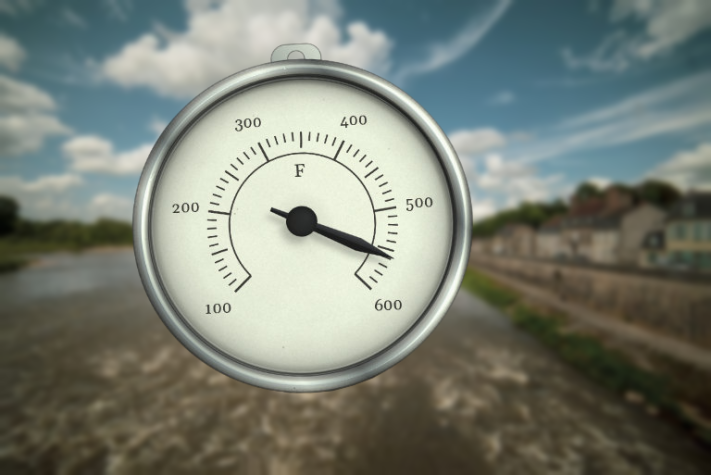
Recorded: 560 °F
